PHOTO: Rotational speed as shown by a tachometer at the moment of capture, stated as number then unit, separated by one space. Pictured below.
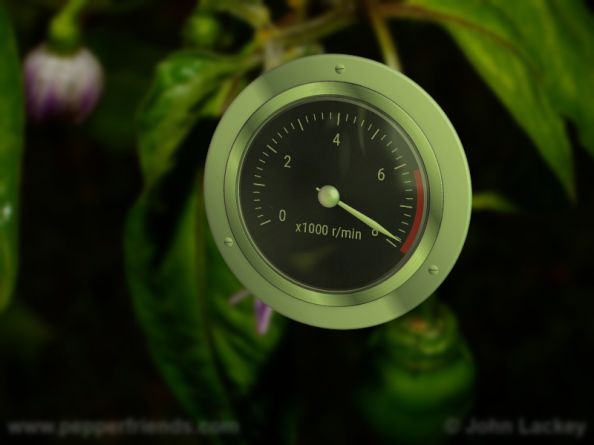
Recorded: 7800 rpm
